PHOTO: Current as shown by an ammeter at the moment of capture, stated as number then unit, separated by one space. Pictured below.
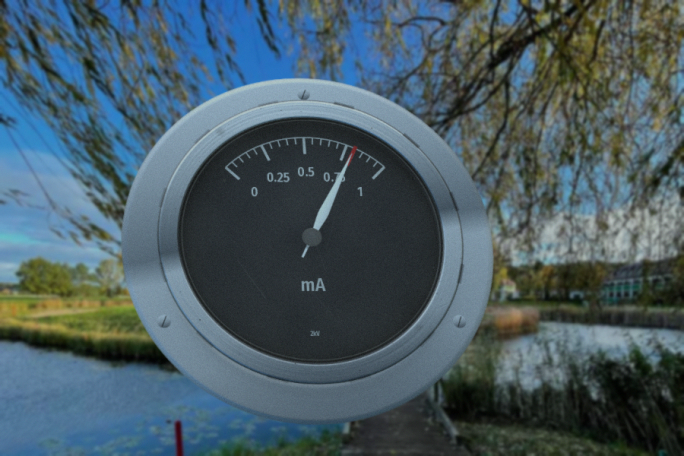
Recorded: 0.8 mA
